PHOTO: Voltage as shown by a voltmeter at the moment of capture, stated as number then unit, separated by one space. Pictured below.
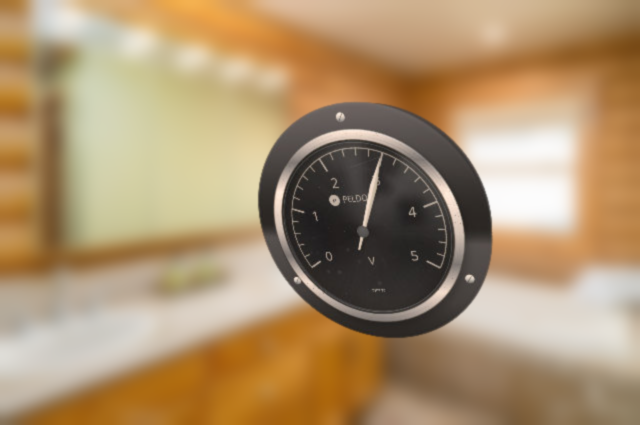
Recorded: 3 V
